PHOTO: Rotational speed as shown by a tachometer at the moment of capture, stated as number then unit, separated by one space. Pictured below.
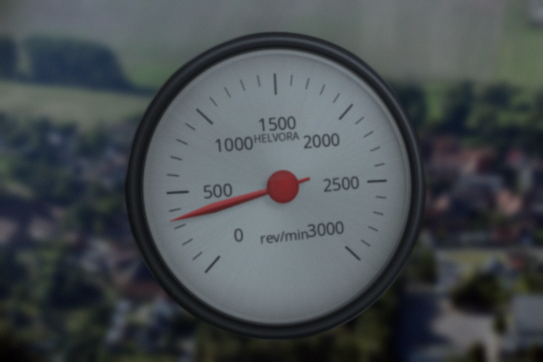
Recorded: 350 rpm
